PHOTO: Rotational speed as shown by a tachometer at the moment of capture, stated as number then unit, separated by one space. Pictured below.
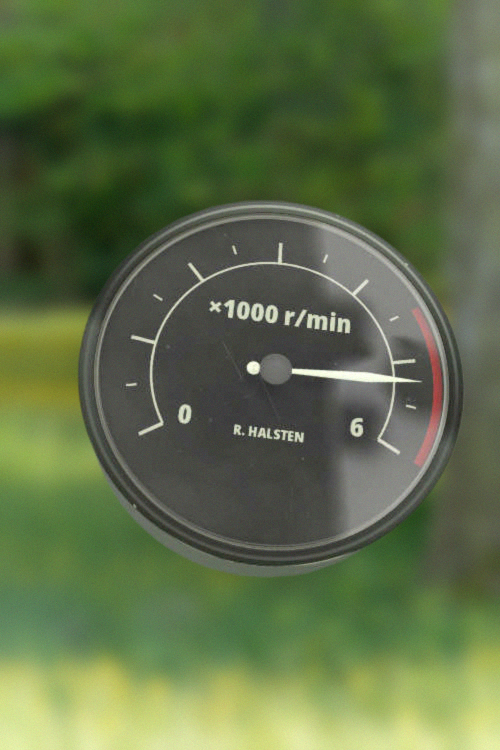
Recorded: 5250 rpm
